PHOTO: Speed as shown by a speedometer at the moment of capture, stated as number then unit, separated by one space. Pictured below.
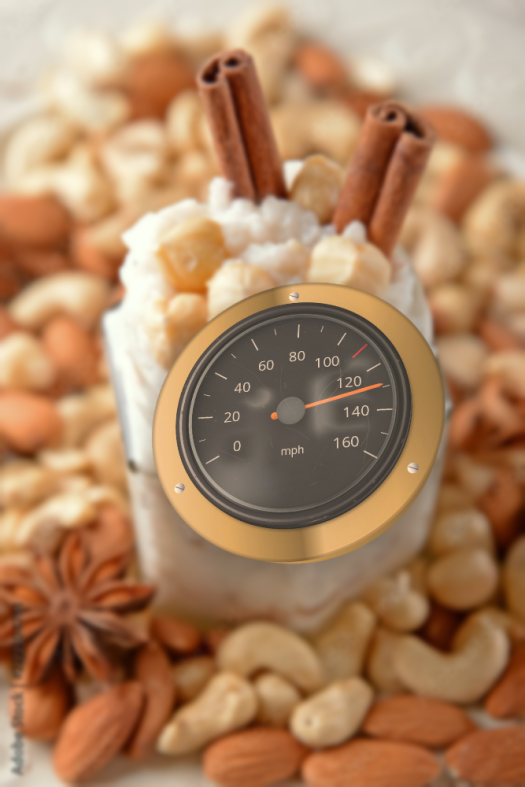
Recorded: 130 mph
